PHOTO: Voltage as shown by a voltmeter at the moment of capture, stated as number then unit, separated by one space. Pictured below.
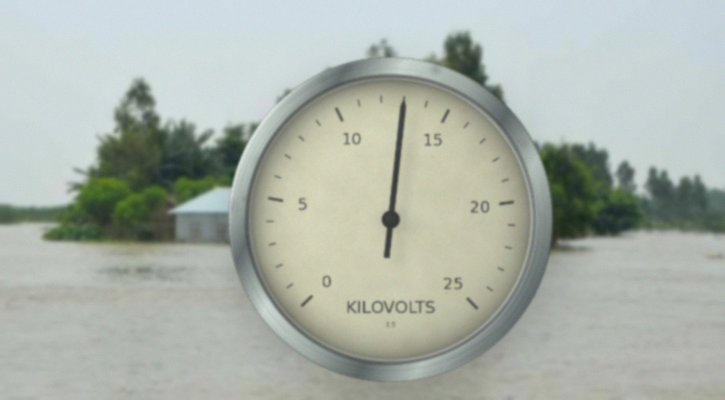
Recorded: 13 kV
